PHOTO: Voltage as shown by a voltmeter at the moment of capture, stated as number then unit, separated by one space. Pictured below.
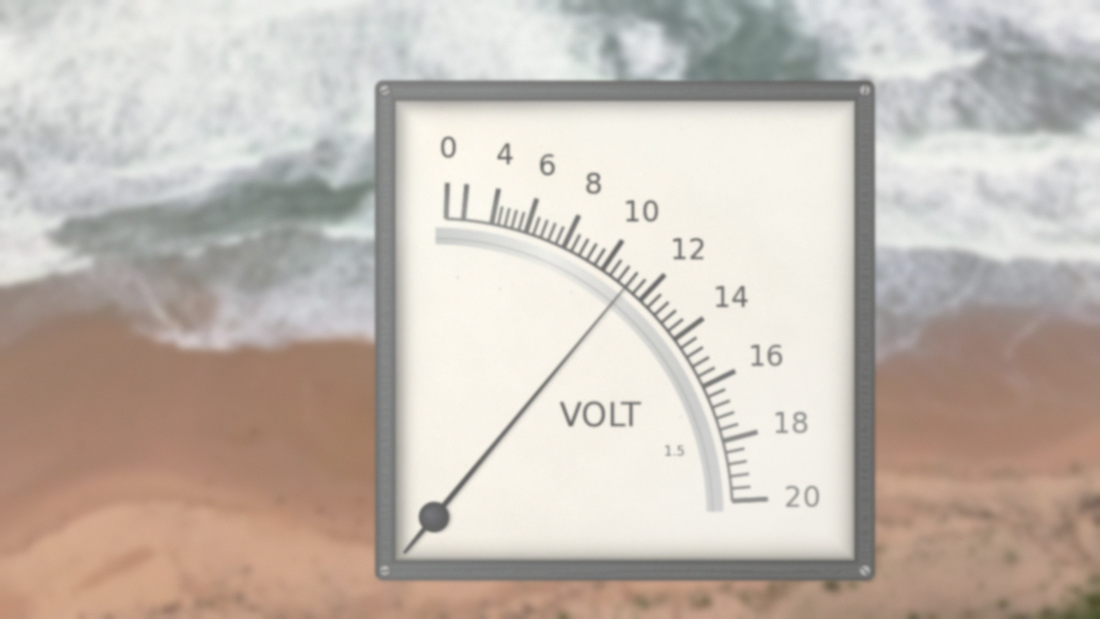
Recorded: 11.2 V
